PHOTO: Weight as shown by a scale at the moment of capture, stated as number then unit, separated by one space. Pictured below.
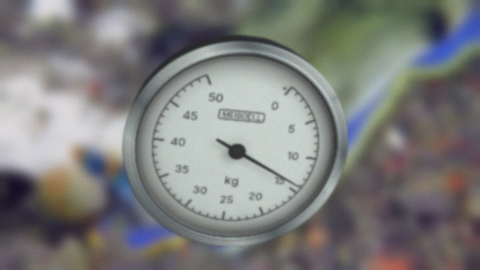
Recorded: 14 kg
